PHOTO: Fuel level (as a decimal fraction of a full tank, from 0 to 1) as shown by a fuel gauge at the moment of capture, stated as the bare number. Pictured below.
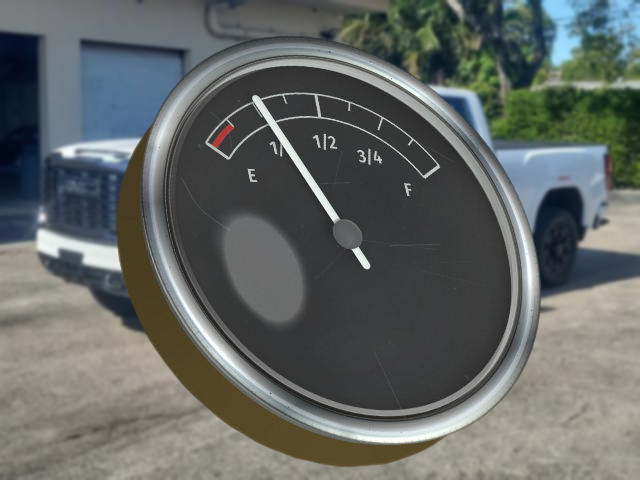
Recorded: 0.25
